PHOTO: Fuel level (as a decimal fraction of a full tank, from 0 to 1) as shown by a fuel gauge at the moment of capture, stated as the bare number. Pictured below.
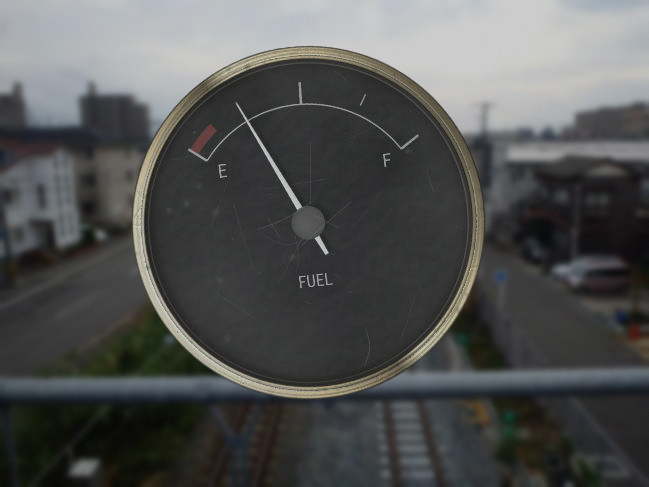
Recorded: 0.25
